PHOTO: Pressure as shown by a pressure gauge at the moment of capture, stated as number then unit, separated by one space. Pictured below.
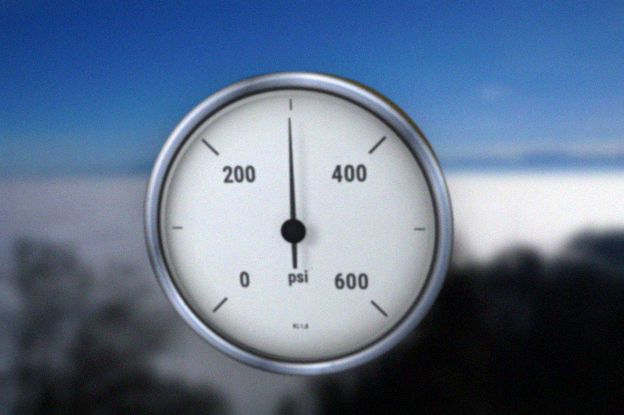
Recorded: 300 psi
